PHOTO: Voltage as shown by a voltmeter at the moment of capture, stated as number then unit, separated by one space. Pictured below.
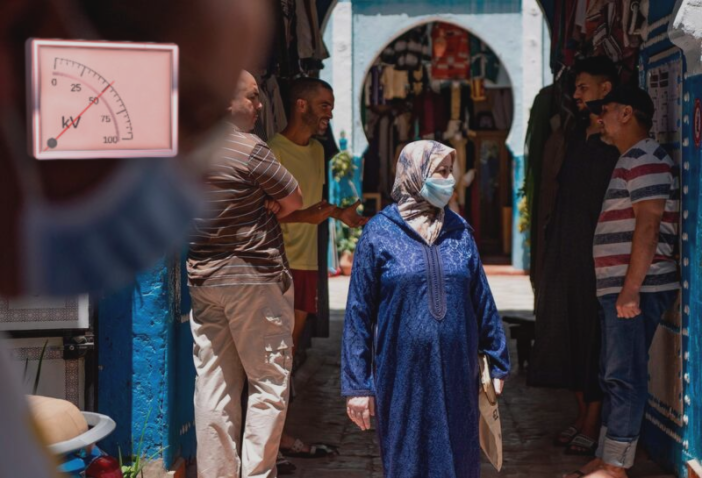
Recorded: 50 kV
